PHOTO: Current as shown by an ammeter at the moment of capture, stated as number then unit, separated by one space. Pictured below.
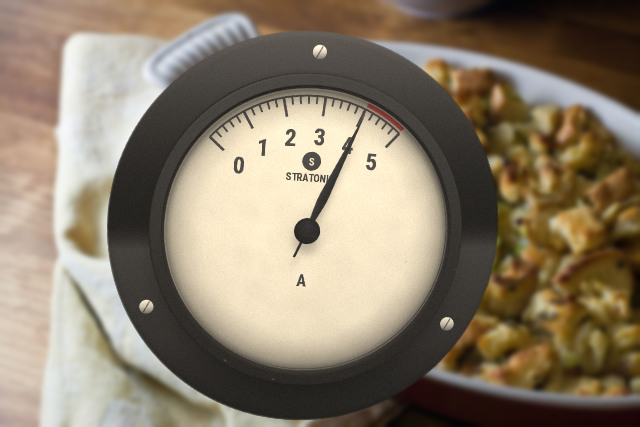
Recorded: 4 A
